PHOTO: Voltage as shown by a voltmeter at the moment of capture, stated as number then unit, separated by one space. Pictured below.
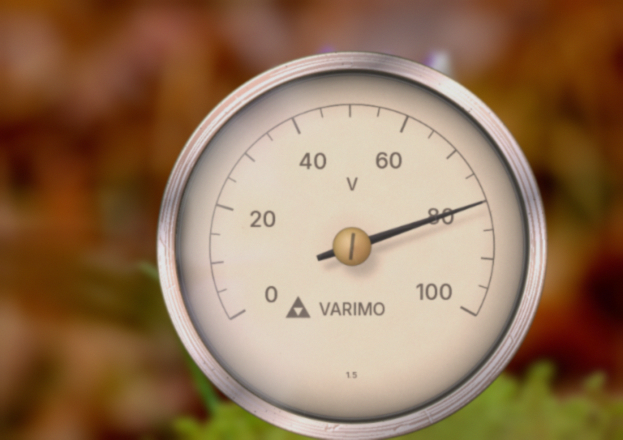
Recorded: 80 V
